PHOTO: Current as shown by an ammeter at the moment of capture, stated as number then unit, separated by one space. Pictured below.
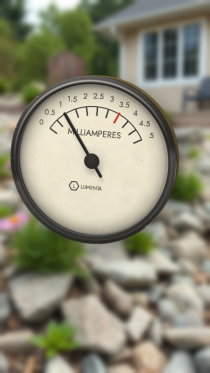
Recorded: 1 mA
